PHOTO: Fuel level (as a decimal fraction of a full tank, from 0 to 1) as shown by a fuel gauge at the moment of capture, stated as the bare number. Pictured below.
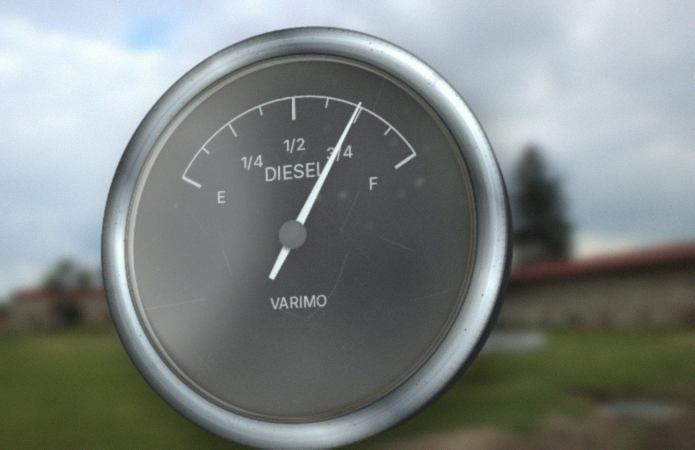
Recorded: 0.75
